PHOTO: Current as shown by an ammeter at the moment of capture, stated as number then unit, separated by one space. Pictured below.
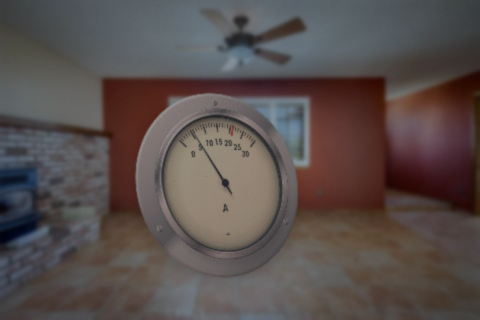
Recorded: 5 A
